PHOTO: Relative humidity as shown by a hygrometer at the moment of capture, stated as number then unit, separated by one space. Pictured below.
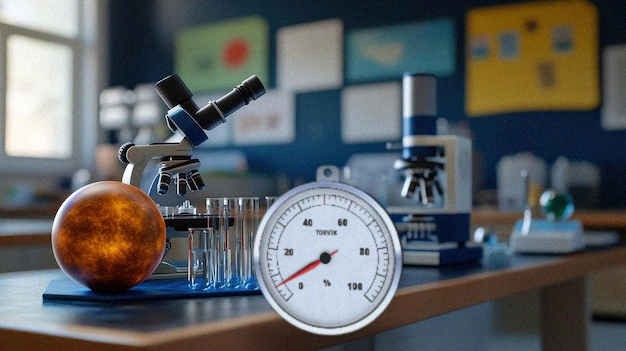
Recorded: 6 %
